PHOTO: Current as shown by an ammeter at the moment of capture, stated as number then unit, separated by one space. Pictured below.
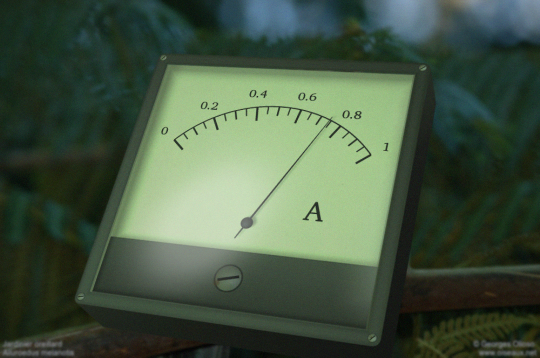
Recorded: 0.75 A
